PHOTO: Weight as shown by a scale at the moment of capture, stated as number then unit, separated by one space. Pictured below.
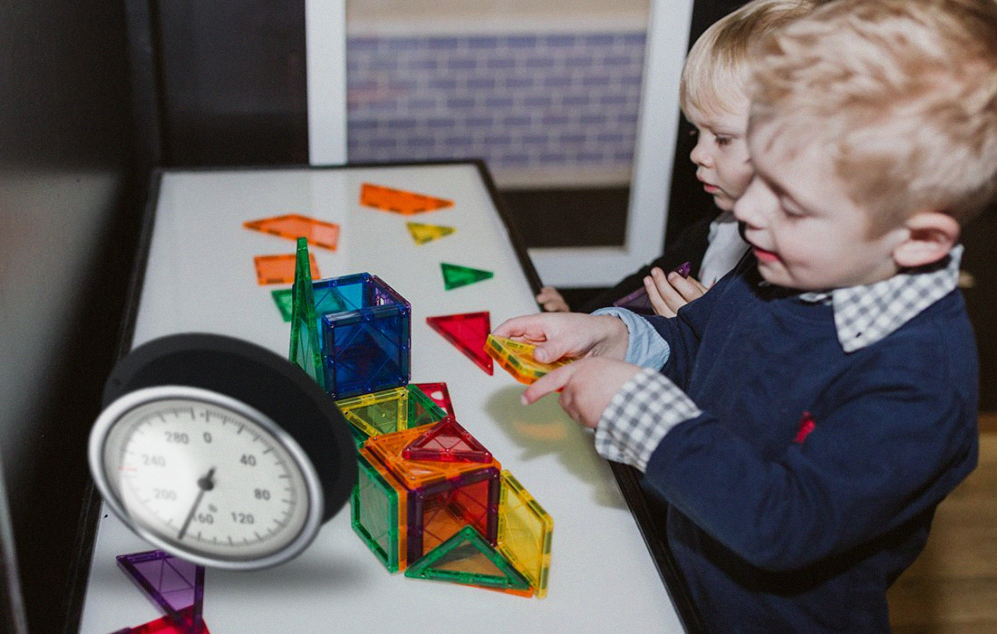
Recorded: 170 lb
